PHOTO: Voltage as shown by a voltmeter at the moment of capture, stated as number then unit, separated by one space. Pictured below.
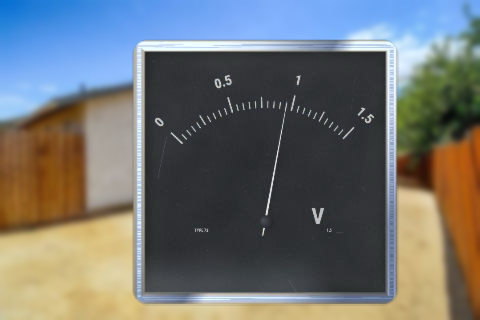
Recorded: 0.95 V
